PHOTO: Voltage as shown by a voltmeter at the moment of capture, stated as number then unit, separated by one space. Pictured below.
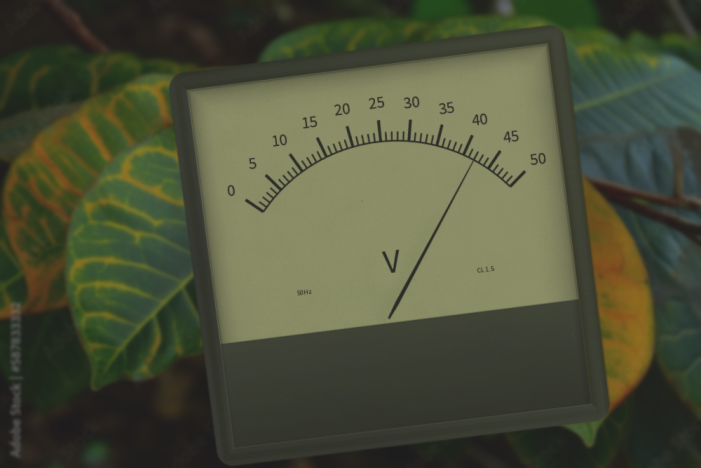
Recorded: 42 V
